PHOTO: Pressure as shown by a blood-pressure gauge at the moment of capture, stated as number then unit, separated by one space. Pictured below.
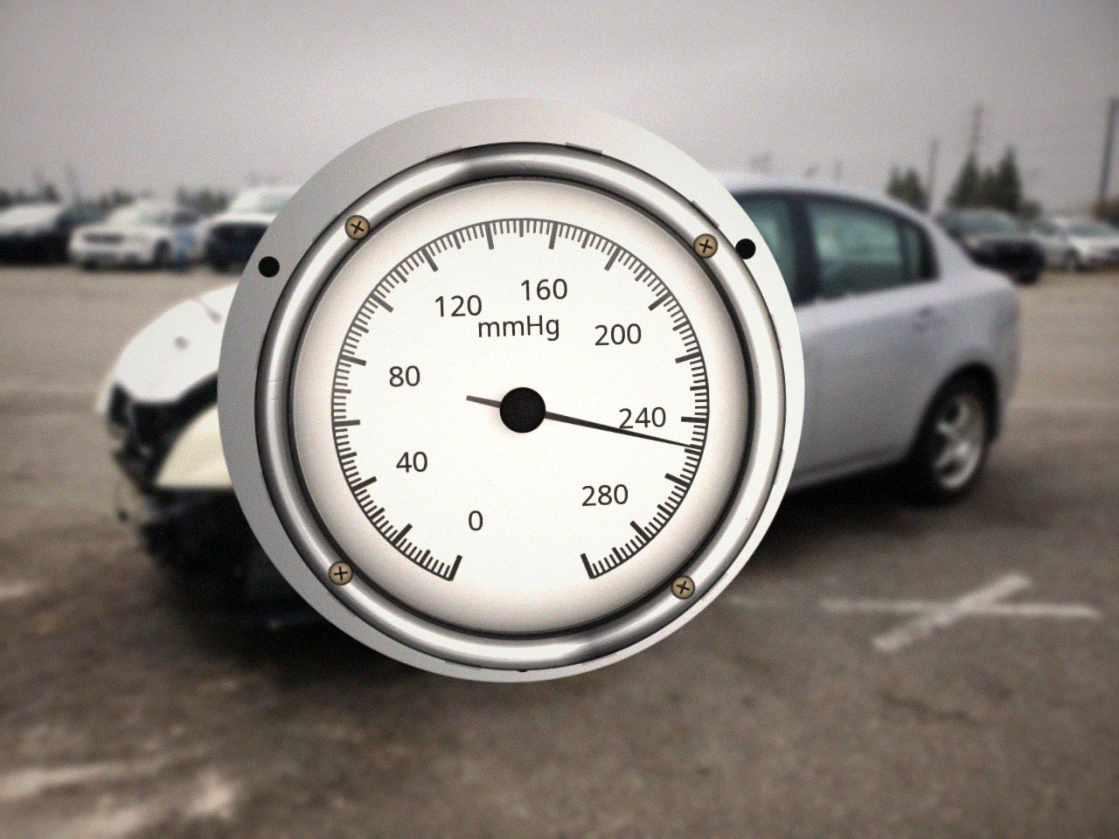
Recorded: 248 mmHg
